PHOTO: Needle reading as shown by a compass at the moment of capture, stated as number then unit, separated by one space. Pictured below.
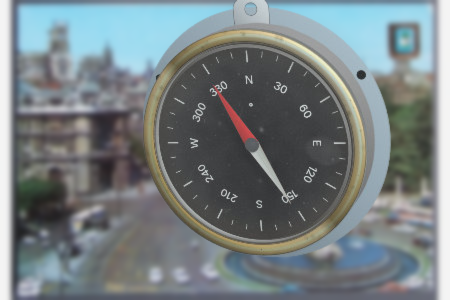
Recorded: 330 °
